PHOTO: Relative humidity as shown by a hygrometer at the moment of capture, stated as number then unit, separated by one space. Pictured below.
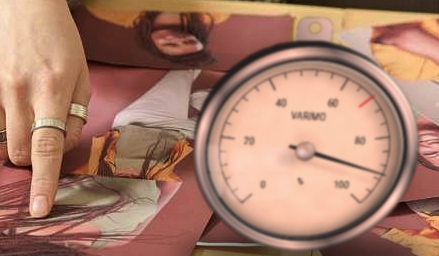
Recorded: 90 %
